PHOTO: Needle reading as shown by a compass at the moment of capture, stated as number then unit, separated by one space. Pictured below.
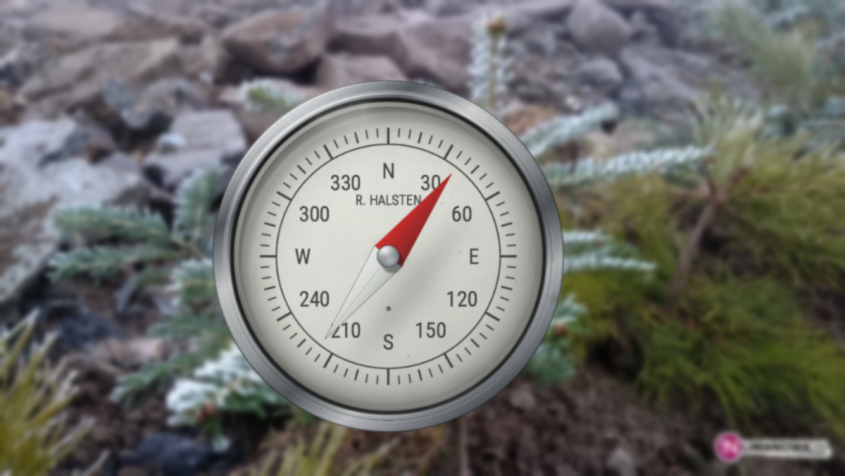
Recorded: 37.5 °
